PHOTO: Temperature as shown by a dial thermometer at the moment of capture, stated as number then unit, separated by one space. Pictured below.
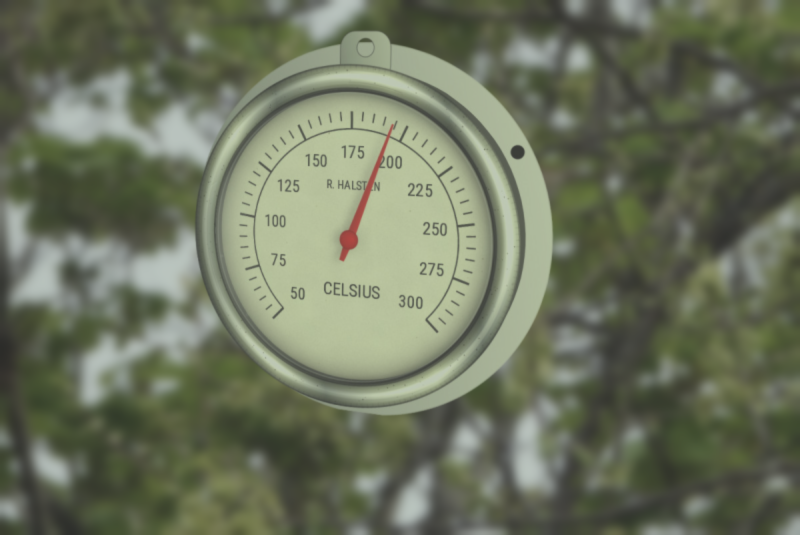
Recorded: 195 °C
